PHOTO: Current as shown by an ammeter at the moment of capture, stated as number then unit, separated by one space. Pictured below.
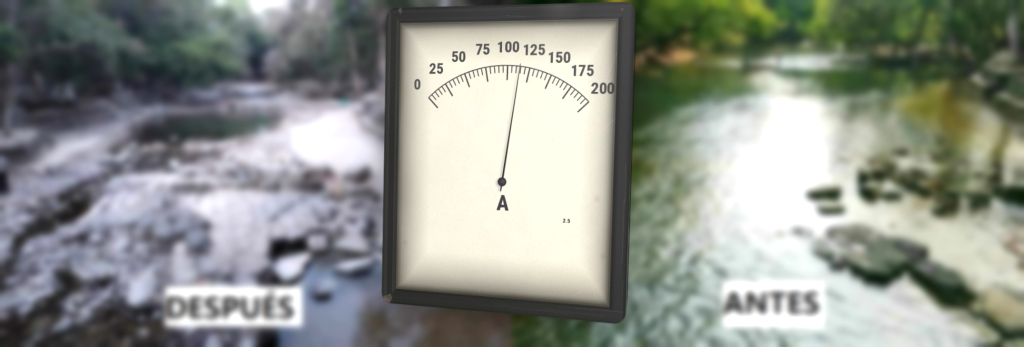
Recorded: 115 A
